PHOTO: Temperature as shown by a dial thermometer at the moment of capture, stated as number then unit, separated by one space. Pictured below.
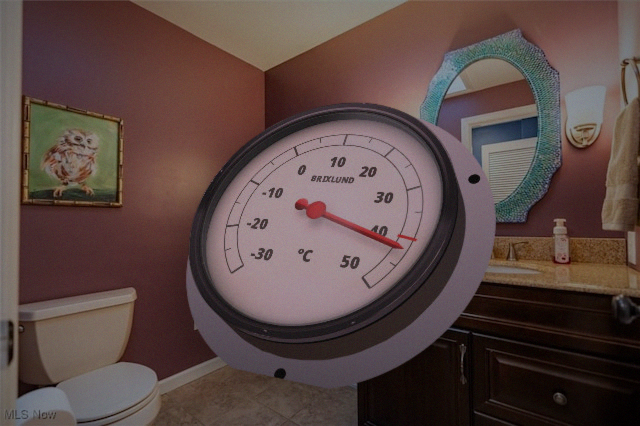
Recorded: 42.5 °C
